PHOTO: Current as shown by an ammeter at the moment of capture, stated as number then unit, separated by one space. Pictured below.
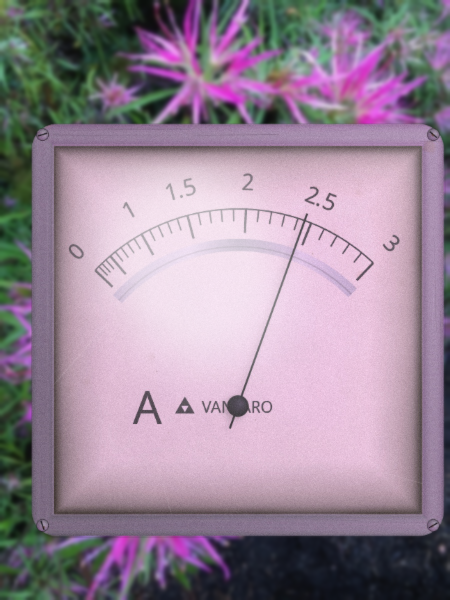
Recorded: 2.45 A
